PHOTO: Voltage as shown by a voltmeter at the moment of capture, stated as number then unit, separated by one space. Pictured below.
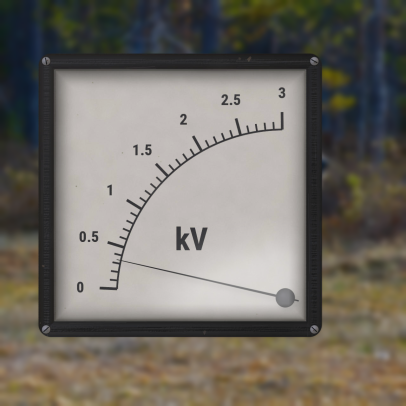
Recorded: 0.35 kV
